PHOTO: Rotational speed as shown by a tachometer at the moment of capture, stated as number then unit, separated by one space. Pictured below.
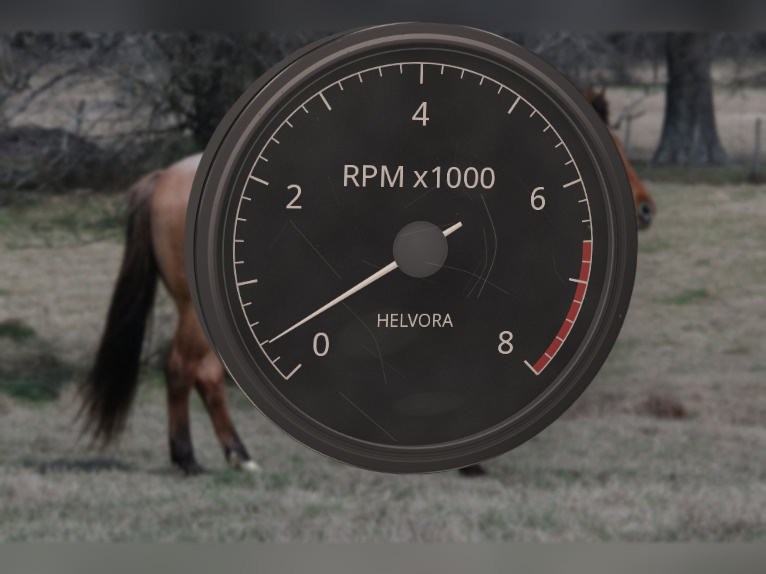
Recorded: 400 rpm
